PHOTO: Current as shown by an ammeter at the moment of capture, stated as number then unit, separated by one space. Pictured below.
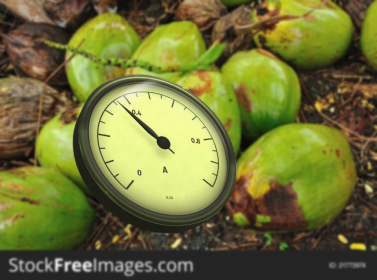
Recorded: 0.35 A
